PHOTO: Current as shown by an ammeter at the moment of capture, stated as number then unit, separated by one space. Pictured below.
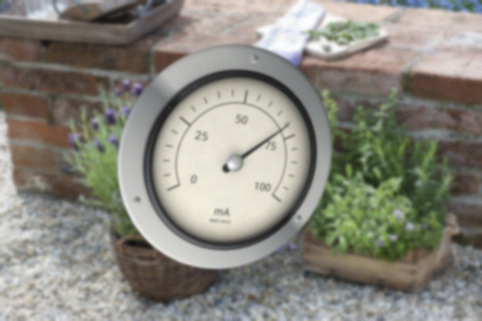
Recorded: 70 mA
